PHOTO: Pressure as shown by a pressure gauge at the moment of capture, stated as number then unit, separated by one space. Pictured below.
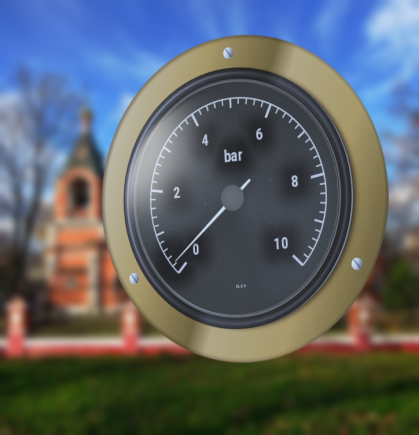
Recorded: 0.2 bar
